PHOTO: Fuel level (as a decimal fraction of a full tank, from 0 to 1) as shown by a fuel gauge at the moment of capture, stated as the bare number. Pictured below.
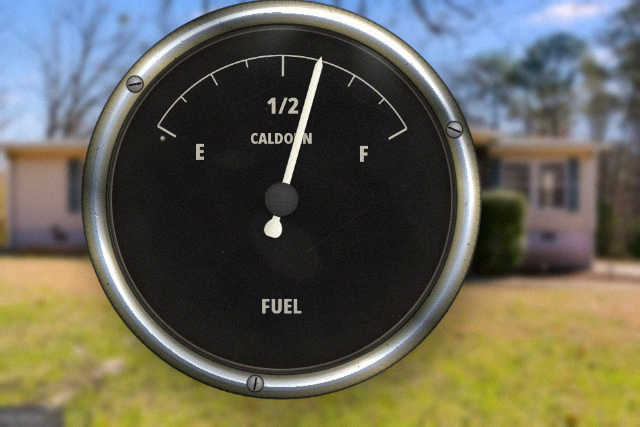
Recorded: 0.625
